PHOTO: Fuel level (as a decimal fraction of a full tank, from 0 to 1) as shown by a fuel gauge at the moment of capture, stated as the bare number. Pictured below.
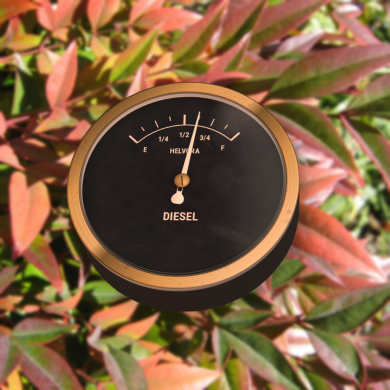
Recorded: 0.625
